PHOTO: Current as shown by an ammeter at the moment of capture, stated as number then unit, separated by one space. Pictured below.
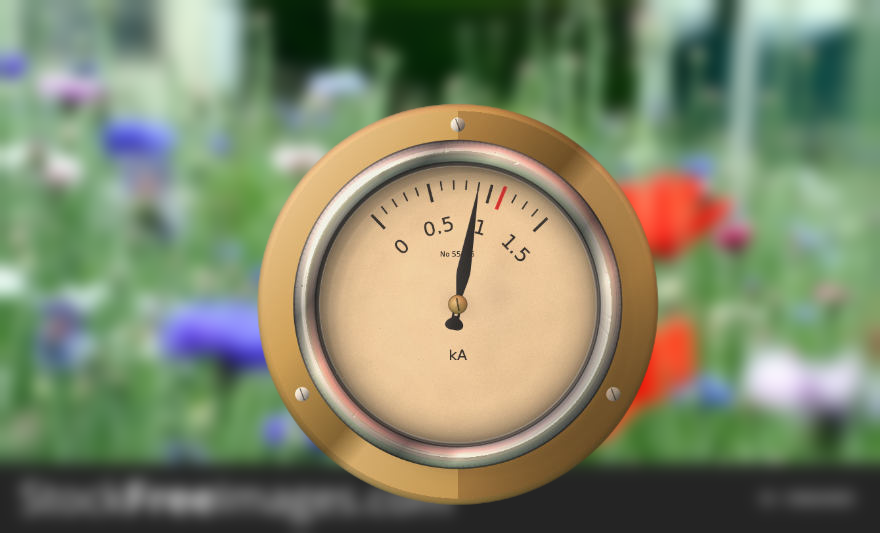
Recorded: 0.9 kA
